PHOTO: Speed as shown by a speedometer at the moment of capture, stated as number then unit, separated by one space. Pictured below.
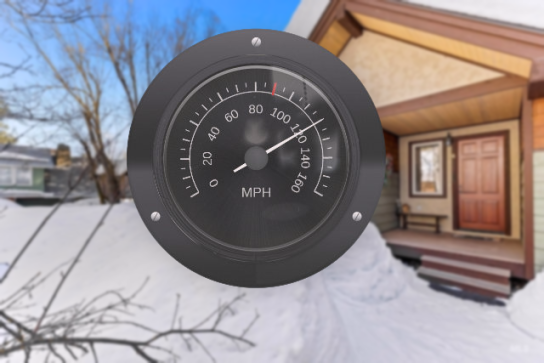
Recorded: 120 mph
